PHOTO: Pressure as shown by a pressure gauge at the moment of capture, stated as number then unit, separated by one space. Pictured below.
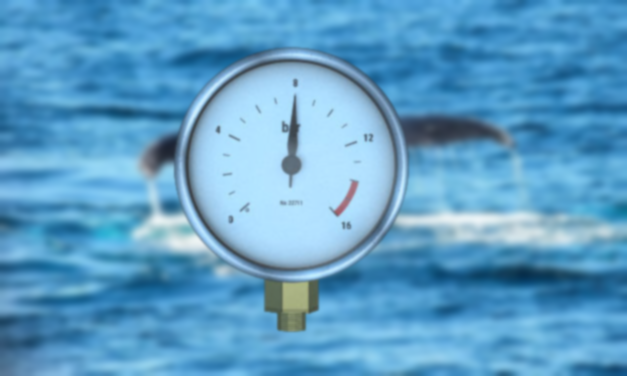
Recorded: 8 bar
